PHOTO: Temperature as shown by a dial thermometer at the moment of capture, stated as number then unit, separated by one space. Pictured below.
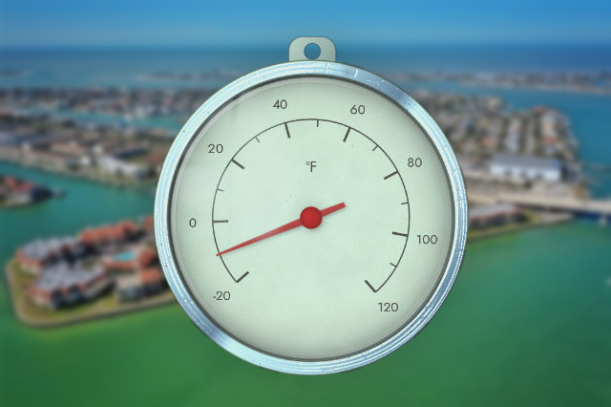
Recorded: -10 °F
